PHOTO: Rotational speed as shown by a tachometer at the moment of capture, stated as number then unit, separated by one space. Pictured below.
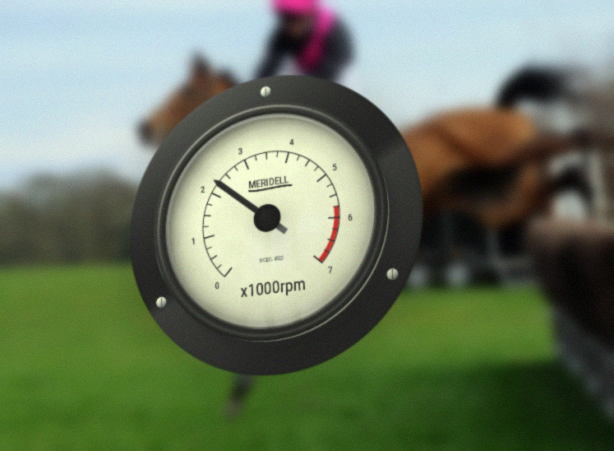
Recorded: 2250 rpm
